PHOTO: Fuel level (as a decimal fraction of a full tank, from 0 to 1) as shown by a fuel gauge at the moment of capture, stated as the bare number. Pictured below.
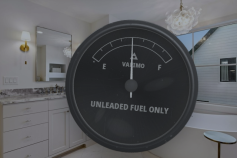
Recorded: 0.5
